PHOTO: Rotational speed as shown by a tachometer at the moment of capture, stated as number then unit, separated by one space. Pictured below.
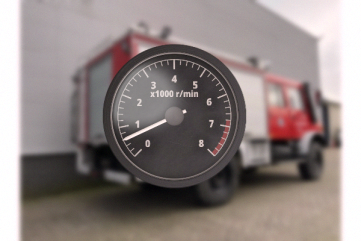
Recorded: 600 rpm
